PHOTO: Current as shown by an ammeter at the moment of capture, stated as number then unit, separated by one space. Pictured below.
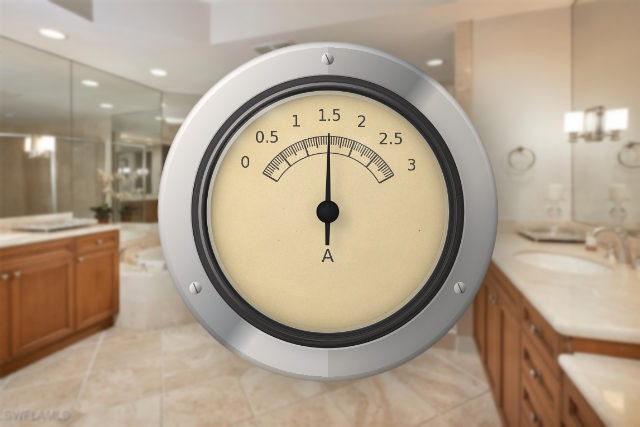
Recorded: 1.5 A
